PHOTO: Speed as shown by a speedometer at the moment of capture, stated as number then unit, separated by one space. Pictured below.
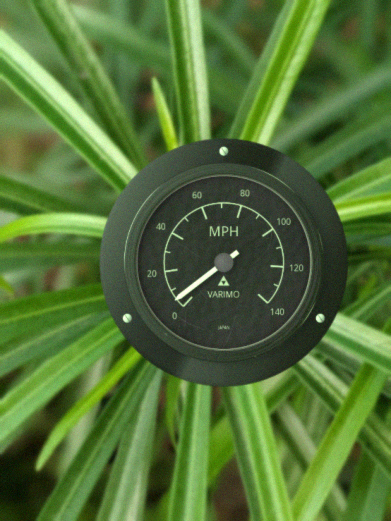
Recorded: 5 mph
